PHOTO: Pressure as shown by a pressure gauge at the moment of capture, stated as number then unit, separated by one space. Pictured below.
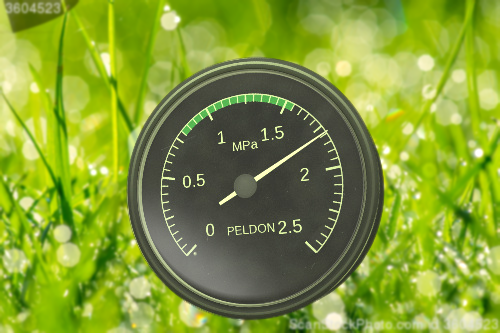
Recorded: 1.8 MPa
